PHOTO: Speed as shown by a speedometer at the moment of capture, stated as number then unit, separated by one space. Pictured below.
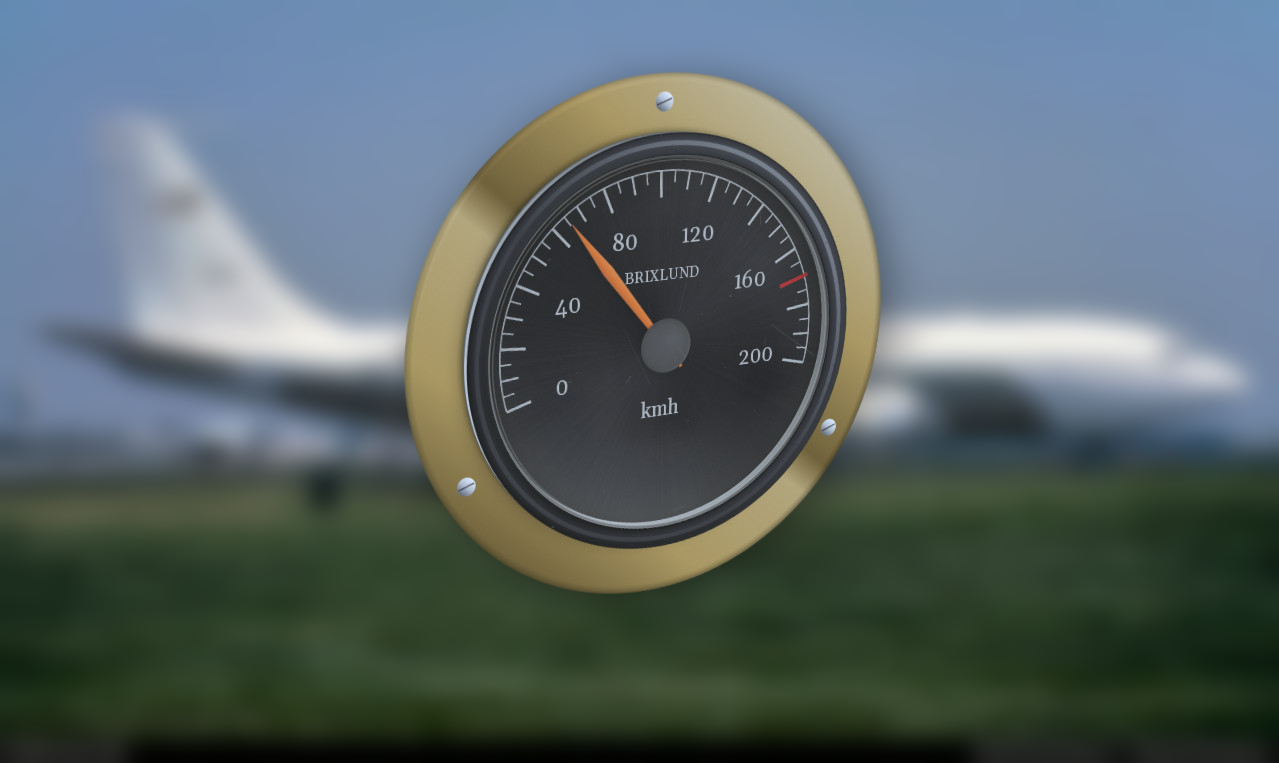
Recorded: 65 km/h
